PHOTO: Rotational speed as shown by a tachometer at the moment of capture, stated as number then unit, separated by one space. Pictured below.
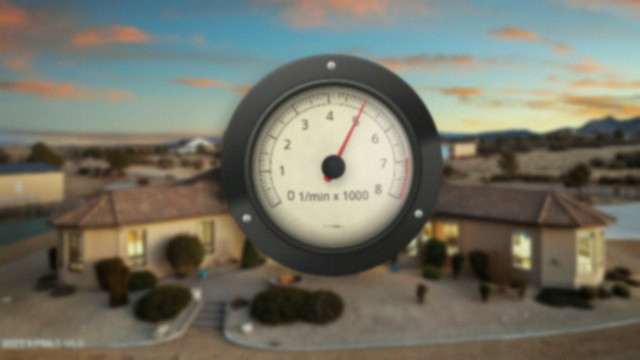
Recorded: 5000 rpm
